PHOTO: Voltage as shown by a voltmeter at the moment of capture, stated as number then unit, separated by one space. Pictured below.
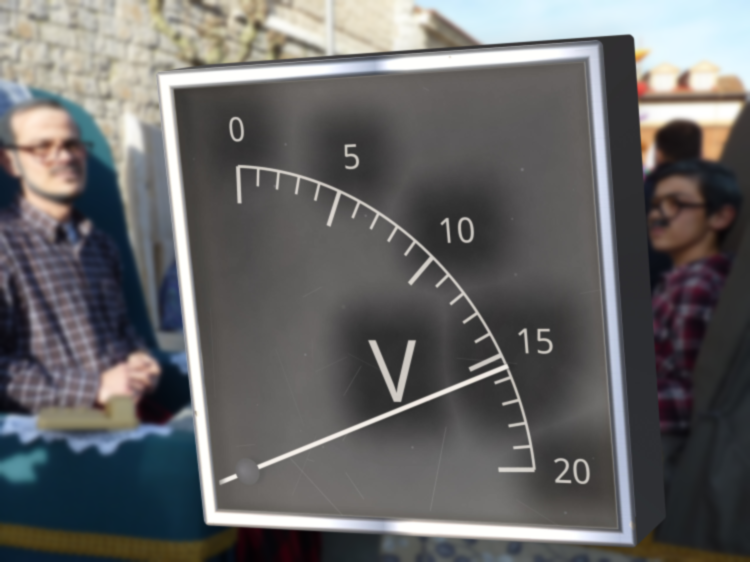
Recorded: 15.5 V
